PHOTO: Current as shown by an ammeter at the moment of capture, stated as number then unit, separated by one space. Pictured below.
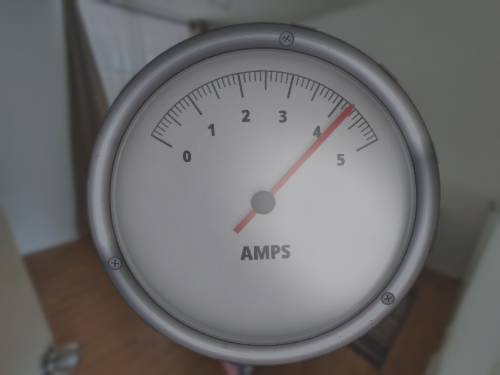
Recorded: 4.2 A
